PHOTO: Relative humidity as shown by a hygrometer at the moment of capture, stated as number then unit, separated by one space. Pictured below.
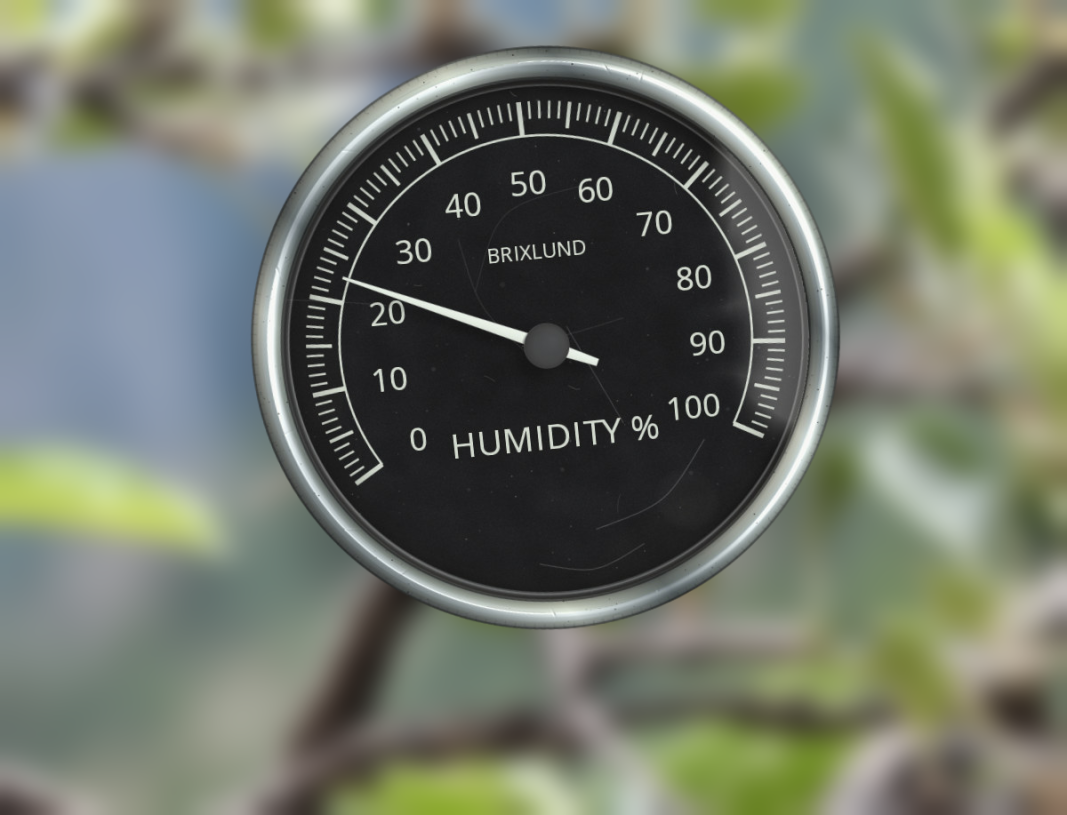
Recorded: 23 %
